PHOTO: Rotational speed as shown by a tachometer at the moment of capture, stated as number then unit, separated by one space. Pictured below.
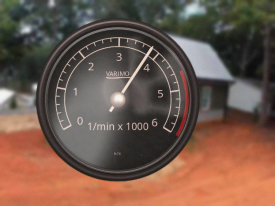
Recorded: 3800 rpm
